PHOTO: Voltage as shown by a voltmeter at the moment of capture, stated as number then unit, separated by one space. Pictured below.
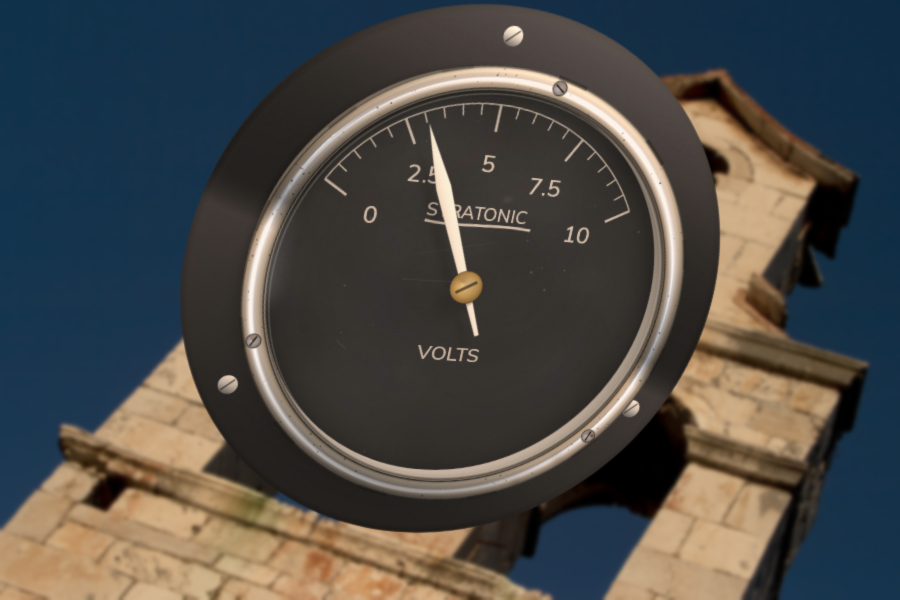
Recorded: 3 V
